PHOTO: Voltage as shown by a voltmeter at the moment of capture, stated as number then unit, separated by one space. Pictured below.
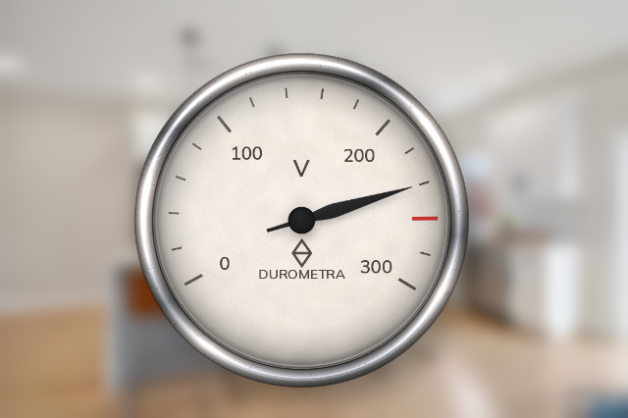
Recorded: 240 V
